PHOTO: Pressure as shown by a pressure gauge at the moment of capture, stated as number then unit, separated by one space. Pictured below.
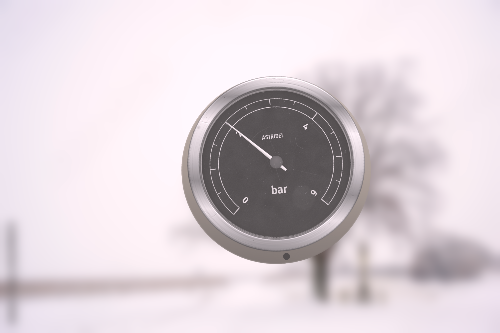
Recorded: 2 bar
